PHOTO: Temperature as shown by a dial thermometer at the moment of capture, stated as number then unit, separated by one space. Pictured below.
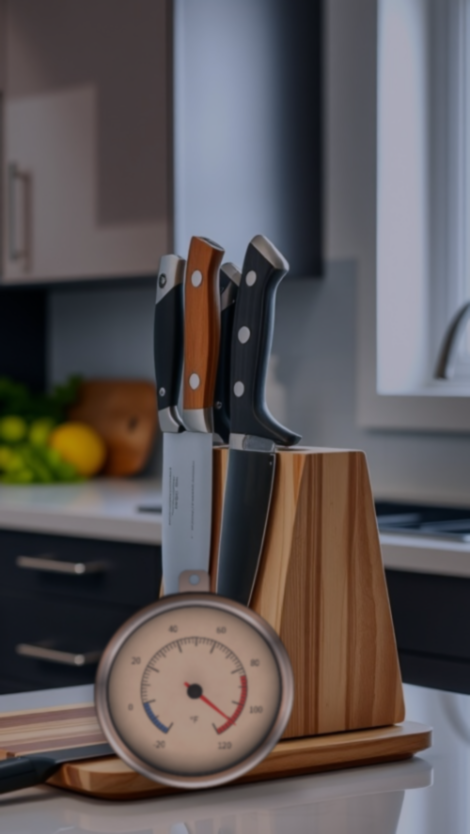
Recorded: 110 °F
